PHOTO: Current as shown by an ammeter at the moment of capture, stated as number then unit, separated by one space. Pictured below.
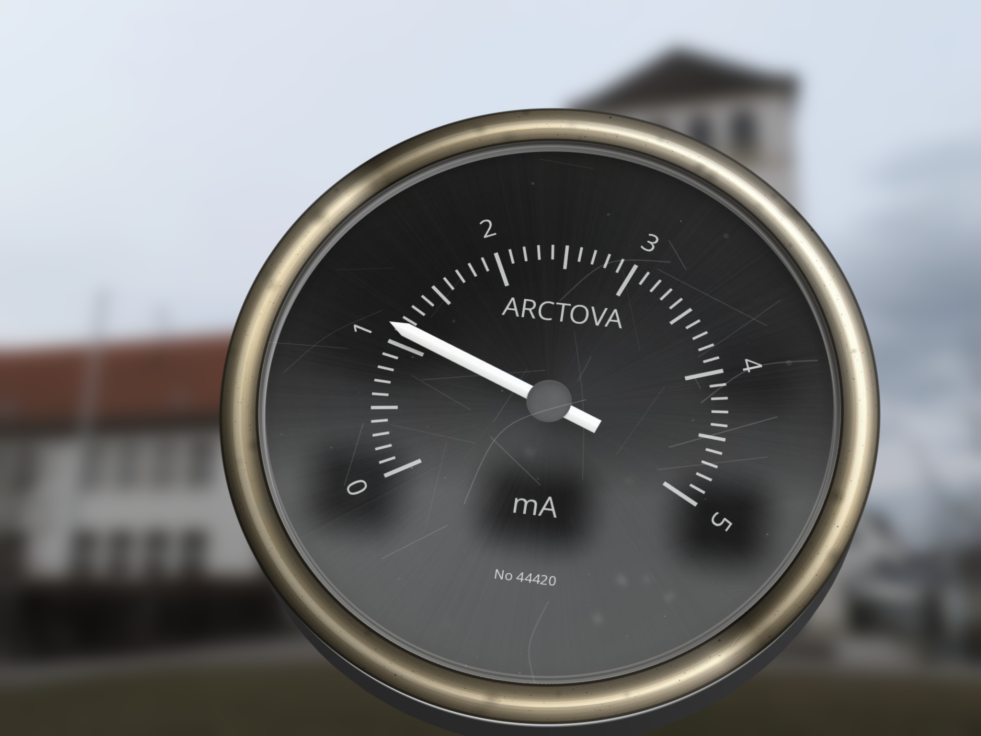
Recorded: 1.1 mA
